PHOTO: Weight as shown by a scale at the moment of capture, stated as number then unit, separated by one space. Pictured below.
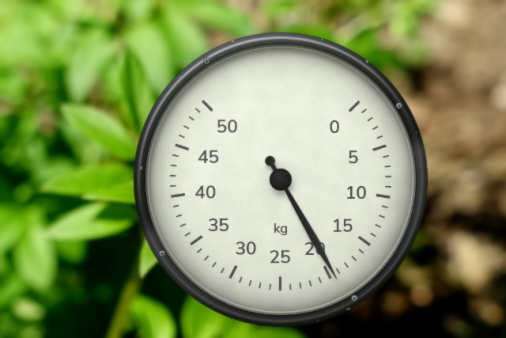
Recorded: 19.5 kg
